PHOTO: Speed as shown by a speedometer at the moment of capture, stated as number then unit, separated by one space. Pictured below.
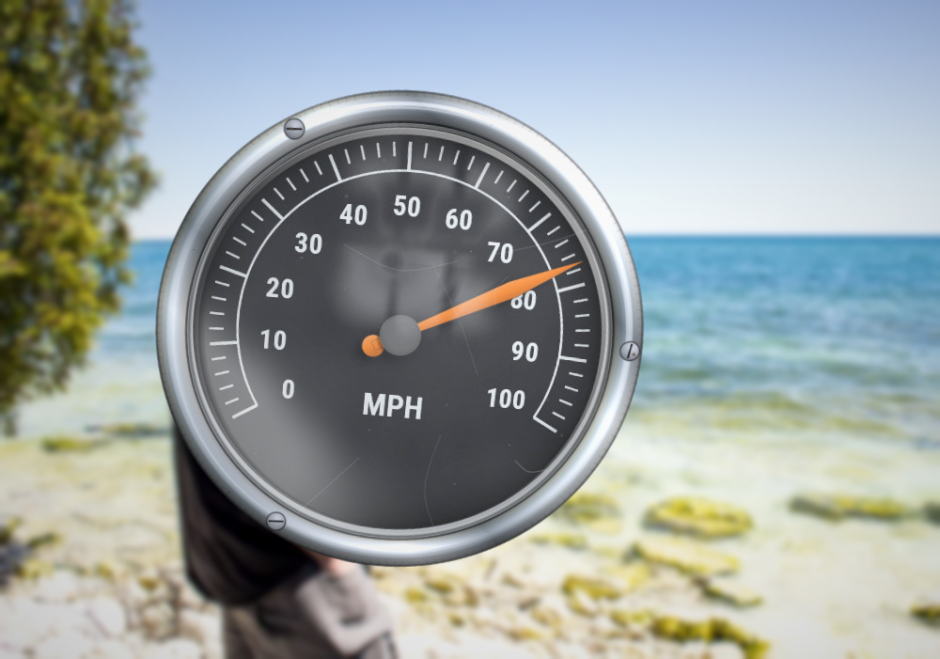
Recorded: 77 mph
